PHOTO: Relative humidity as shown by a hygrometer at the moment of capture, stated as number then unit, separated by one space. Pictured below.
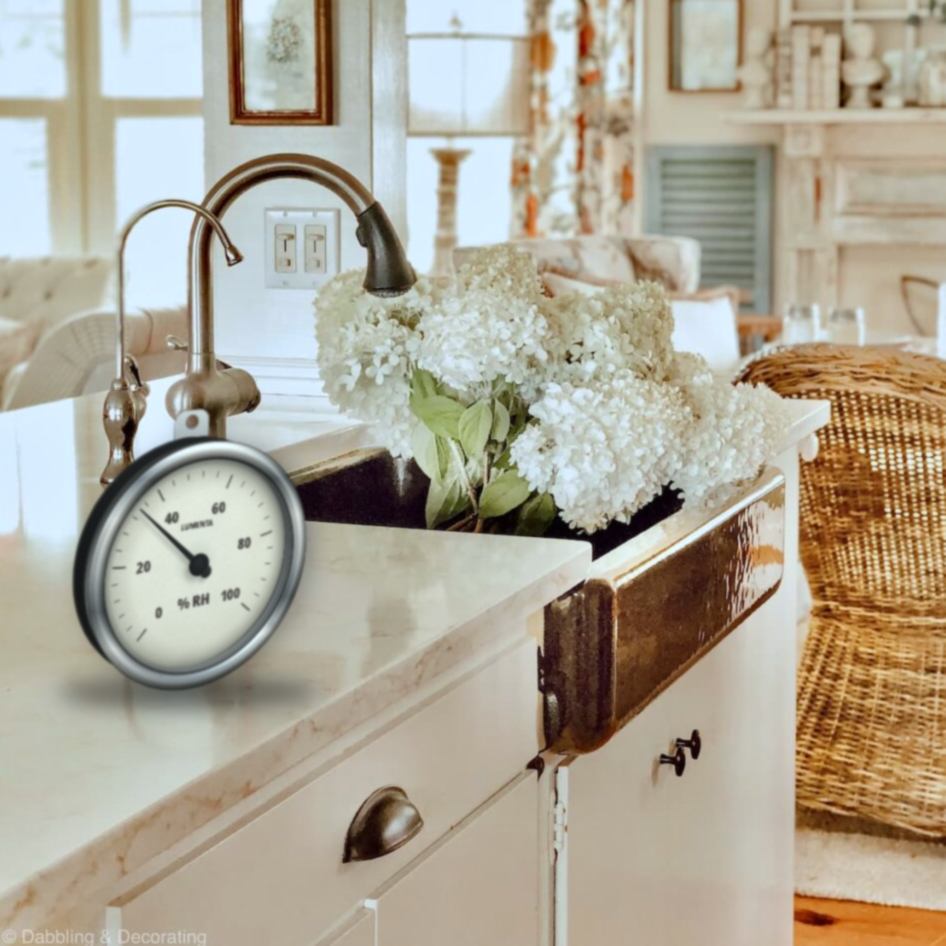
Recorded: 34 %
